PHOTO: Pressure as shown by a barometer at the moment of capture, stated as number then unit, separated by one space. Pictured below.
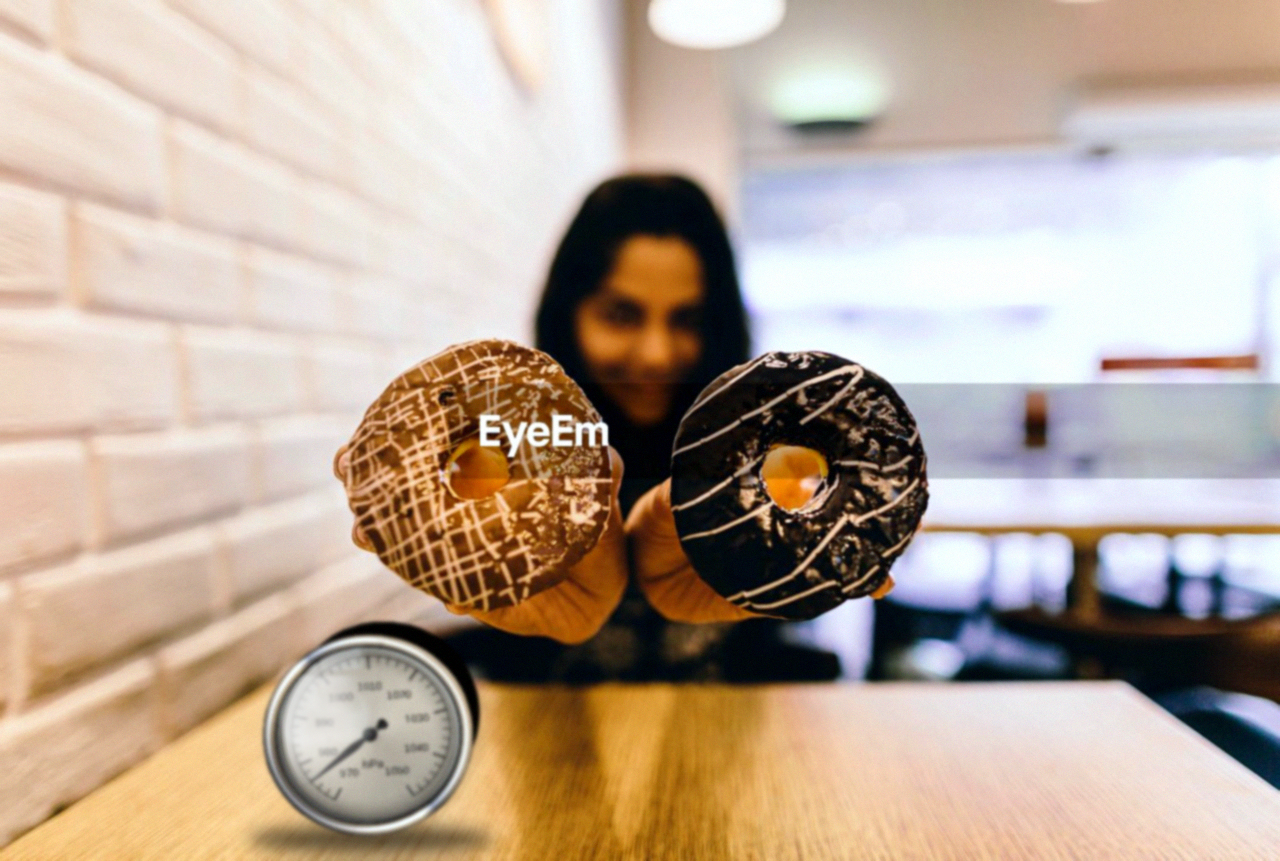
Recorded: 976 hPa
